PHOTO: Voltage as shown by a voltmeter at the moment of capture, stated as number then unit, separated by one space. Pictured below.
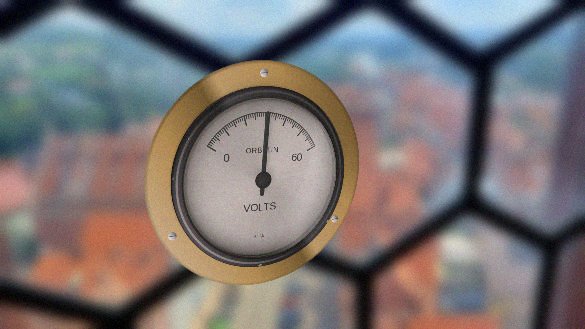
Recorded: 30 V
